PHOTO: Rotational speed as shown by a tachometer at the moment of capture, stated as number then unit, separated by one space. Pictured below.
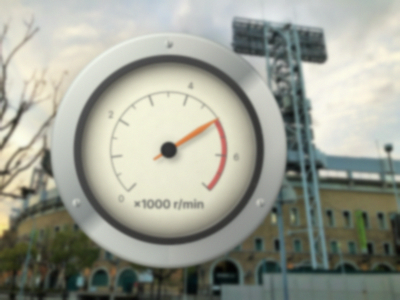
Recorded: 5000 rpm
